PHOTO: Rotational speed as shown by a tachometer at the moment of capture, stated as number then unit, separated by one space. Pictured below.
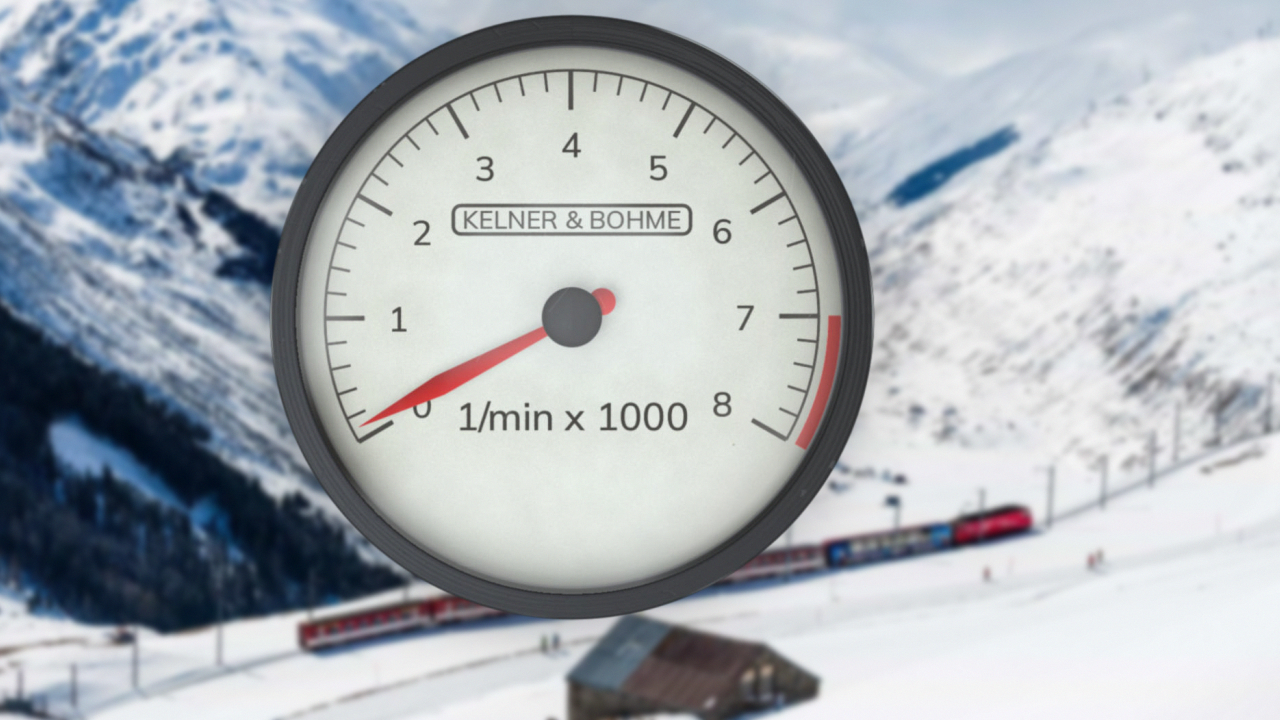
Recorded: 100 rpm
